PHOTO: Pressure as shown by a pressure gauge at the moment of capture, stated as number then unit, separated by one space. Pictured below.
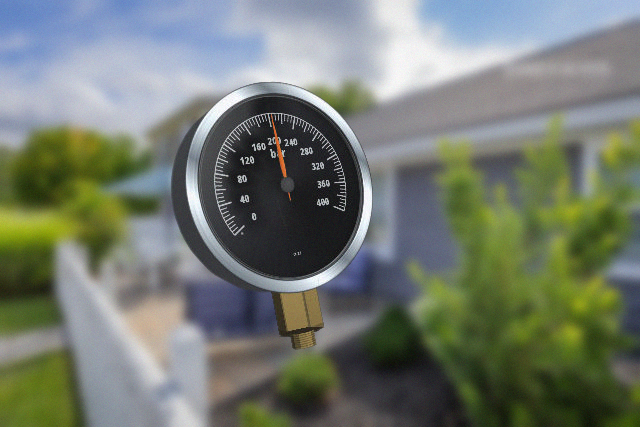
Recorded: 200 bar
